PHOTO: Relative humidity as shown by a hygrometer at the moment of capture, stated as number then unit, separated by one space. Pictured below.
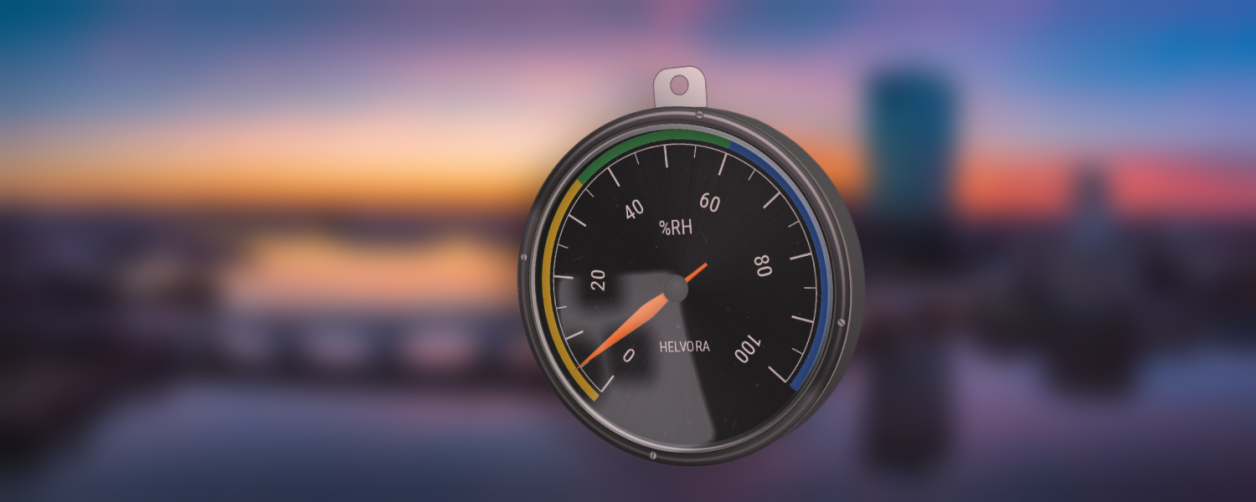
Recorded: 5 %
